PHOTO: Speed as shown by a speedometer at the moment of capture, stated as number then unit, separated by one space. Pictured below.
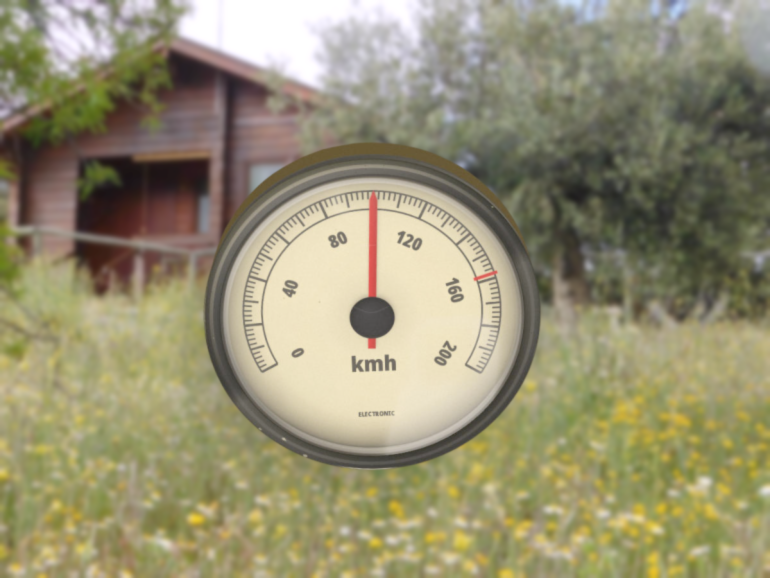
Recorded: 100 km/h
